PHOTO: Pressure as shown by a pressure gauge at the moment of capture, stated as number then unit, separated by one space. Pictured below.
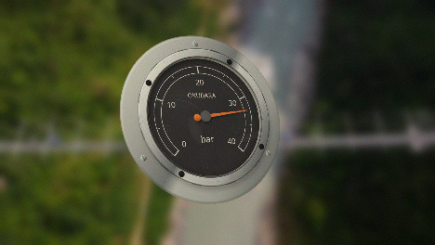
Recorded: 32.5 bar
